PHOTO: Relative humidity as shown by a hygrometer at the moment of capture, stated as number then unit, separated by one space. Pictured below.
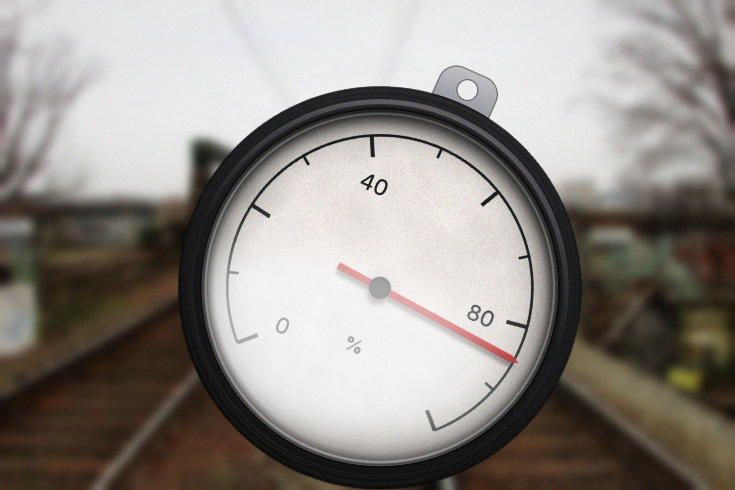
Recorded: 85 %
